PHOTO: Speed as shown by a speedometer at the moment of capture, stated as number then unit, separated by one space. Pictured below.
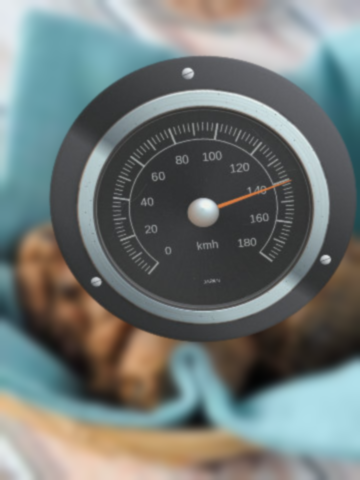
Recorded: 140 km/h
